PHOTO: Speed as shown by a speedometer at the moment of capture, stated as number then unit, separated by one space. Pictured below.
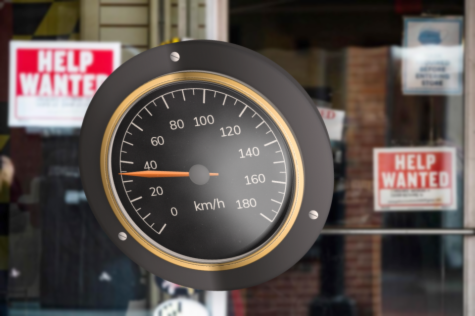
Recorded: 35 km/h
